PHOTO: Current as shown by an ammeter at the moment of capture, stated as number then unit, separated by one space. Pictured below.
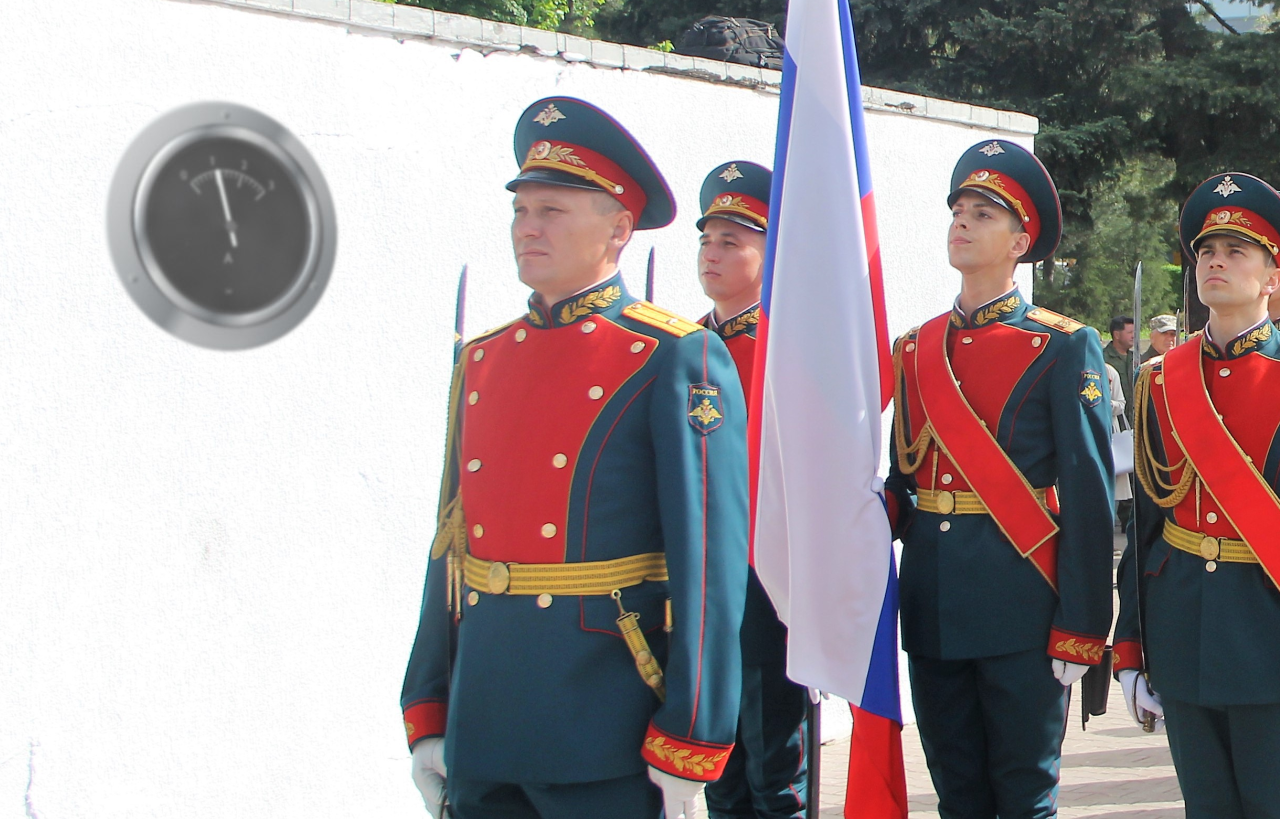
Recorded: 1 A
